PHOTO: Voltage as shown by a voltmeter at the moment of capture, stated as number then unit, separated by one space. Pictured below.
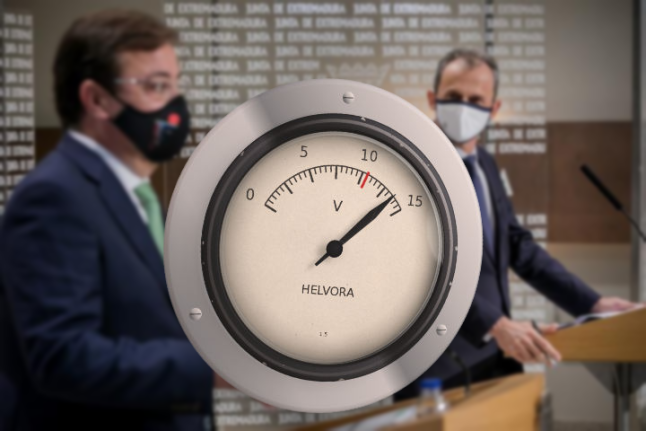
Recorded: 13.5 V
